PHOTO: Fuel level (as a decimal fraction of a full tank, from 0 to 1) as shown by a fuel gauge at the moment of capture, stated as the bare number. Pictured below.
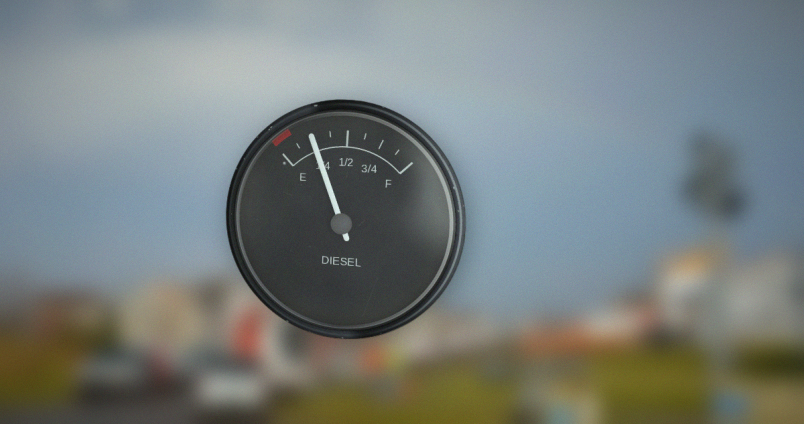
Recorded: 0.25
